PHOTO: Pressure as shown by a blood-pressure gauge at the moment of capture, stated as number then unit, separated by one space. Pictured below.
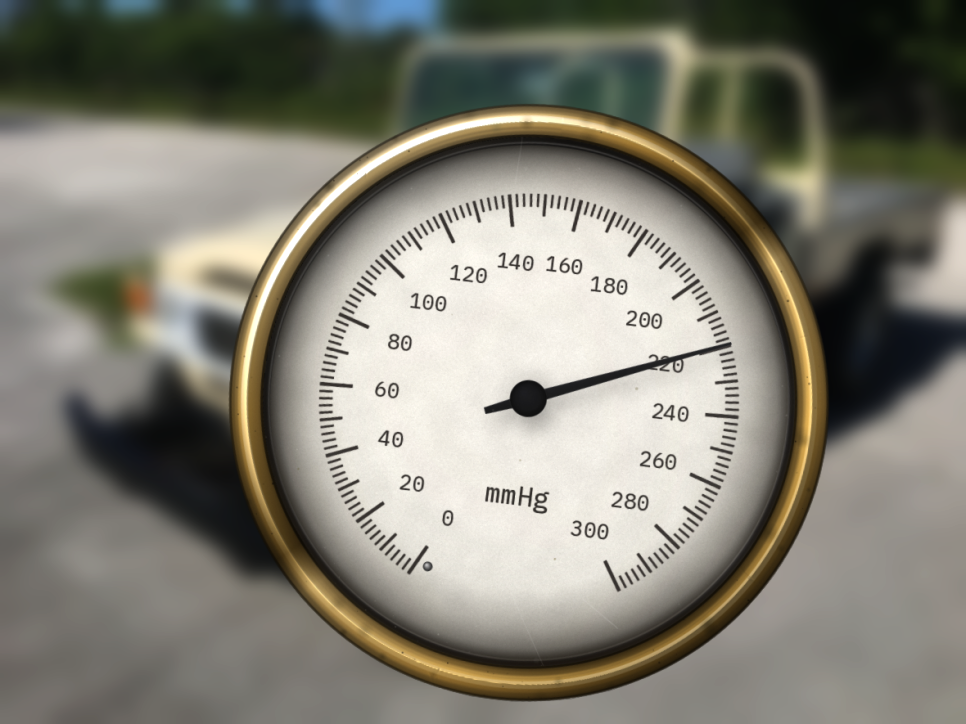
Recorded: 220 mmHg
